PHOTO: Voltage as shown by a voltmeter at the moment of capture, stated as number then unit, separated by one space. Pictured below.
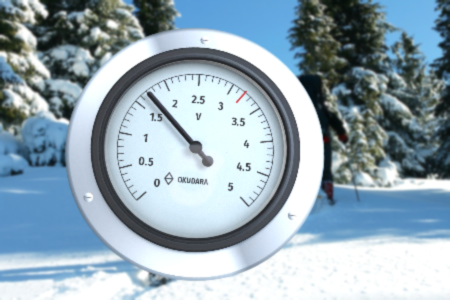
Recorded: 1.7 V
